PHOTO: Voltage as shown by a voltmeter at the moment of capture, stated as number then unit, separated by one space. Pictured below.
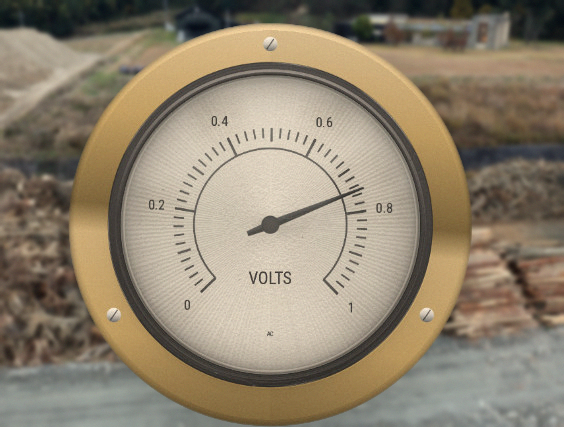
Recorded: 0.75 V
